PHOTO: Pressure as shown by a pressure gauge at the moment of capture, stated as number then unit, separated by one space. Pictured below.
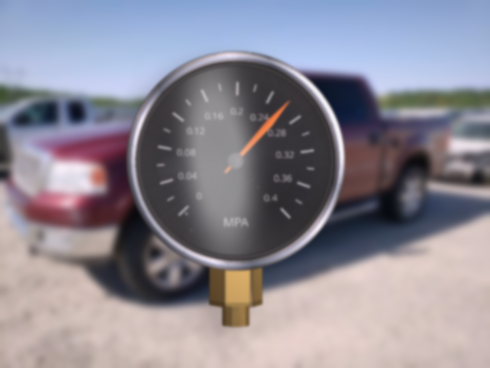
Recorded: 0.26 MPa
